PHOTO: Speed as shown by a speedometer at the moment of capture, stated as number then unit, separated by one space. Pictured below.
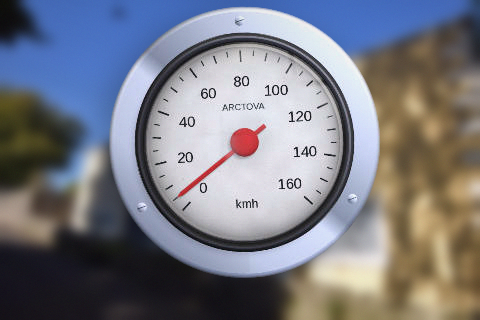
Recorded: 5 km/h
